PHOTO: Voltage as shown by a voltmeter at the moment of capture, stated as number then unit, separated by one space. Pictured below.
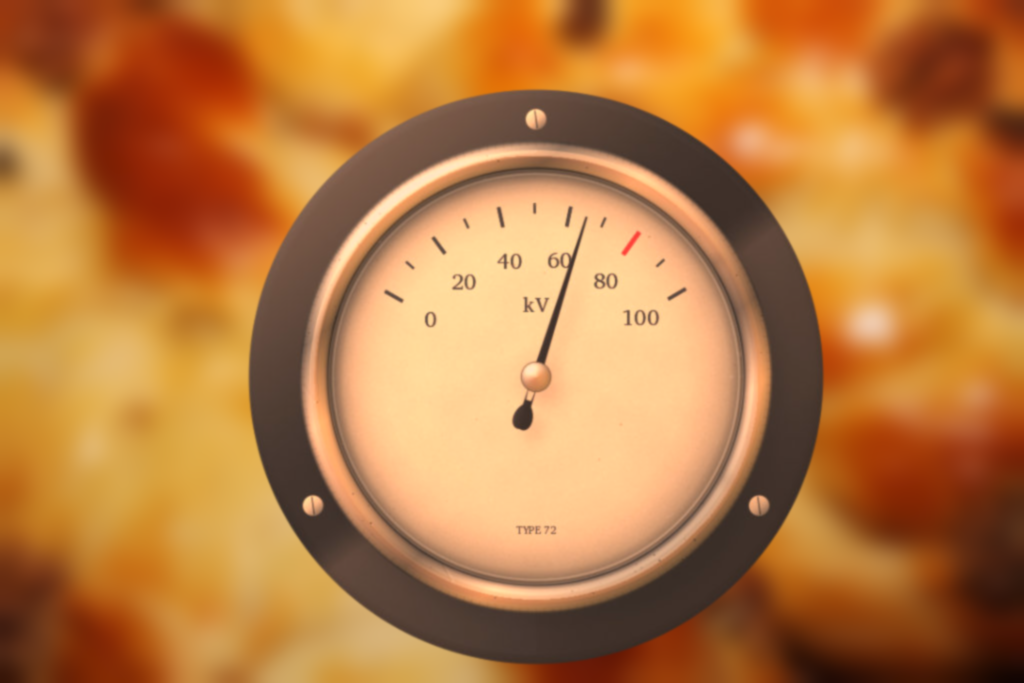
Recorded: 65 kV
